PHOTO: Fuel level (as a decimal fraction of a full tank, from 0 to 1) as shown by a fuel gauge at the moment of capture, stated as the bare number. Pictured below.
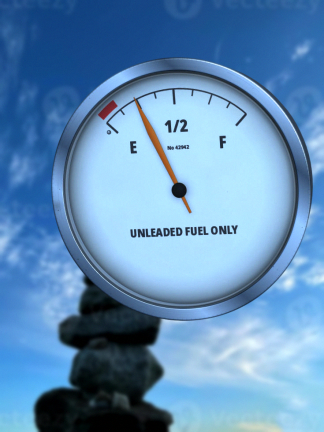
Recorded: 0.25
